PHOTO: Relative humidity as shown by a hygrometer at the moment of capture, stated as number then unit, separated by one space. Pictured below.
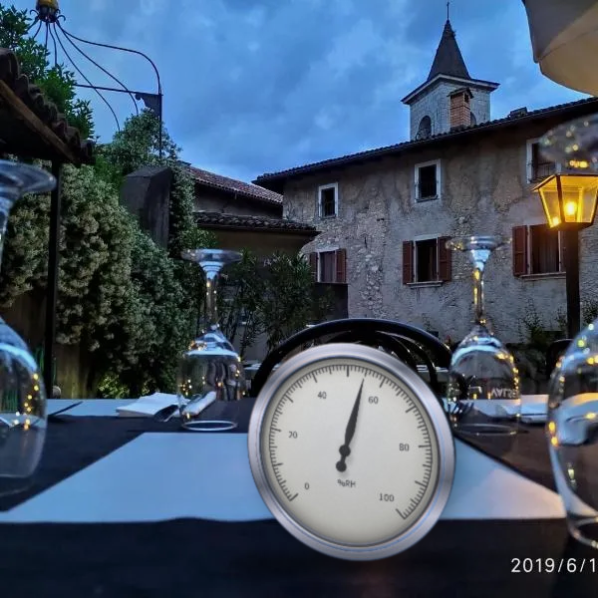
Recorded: 55 %
